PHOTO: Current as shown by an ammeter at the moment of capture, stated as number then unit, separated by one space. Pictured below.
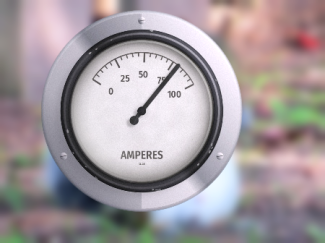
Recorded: 80 A
